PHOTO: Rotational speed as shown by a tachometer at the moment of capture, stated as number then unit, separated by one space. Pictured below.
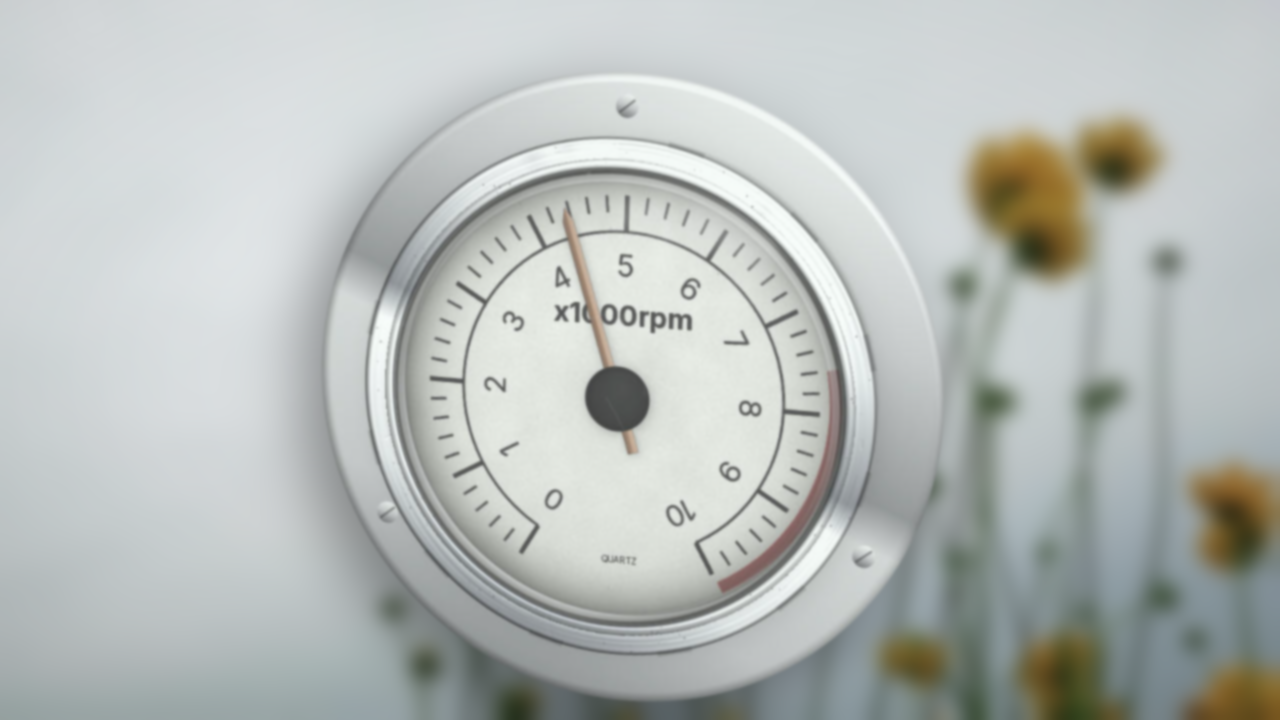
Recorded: 4400 rpm
